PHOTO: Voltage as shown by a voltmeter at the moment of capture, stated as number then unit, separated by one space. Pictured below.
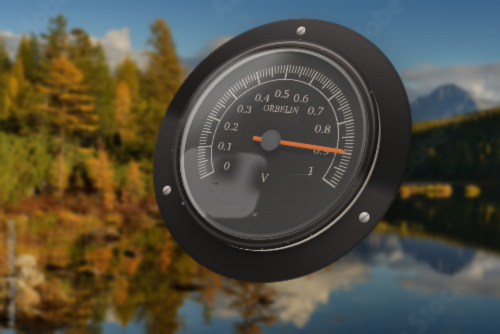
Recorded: 0.9 V
